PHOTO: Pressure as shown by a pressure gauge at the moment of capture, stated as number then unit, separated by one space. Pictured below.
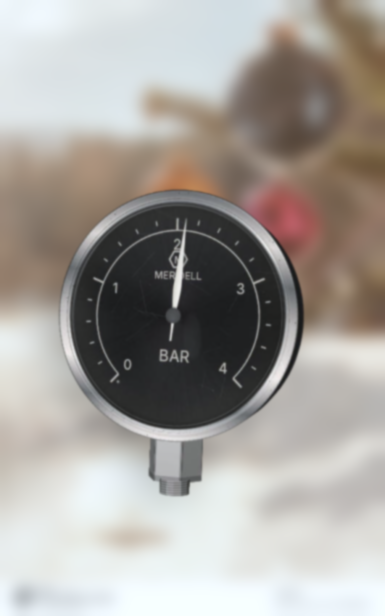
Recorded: 2.1 bar
